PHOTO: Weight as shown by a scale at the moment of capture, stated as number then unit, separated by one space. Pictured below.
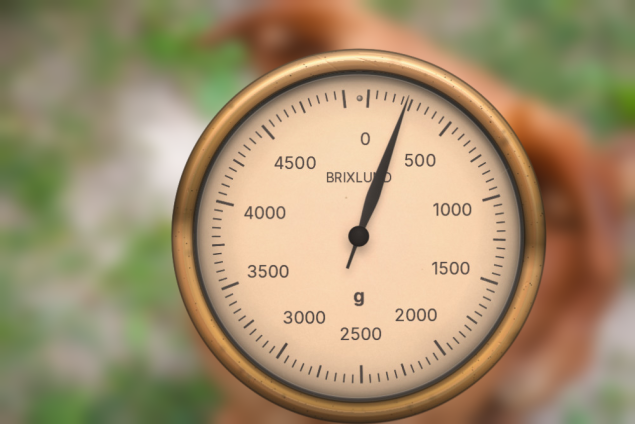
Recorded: 225 g
